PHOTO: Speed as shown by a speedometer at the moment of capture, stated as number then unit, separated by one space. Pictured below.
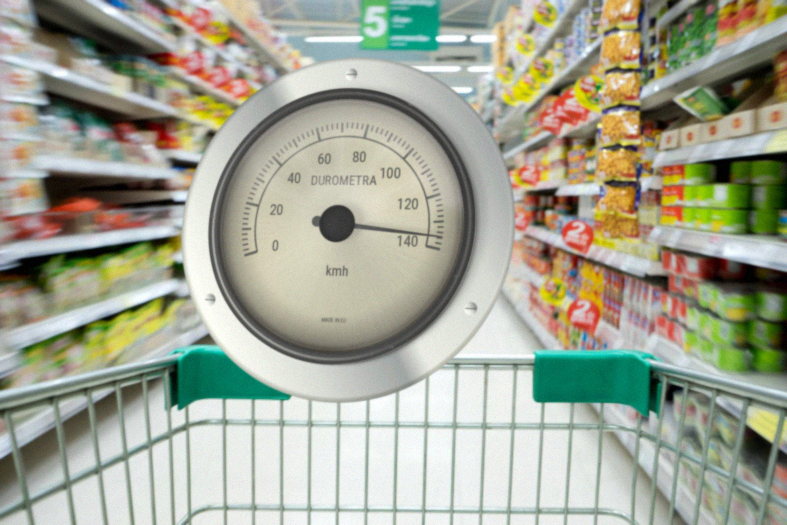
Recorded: 136 km/h
